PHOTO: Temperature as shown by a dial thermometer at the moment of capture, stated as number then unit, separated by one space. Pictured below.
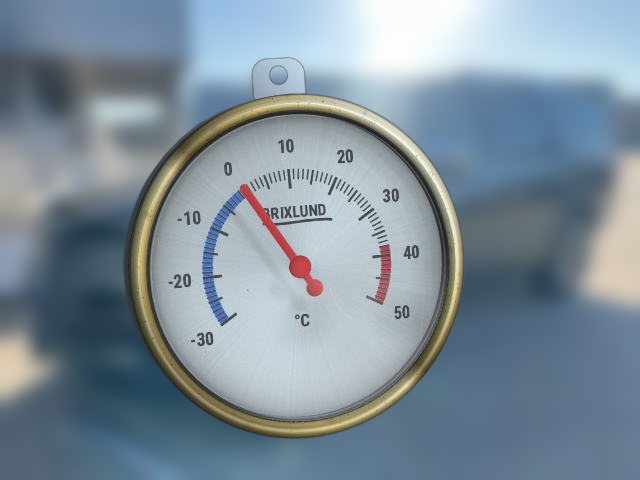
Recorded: 0 °C
